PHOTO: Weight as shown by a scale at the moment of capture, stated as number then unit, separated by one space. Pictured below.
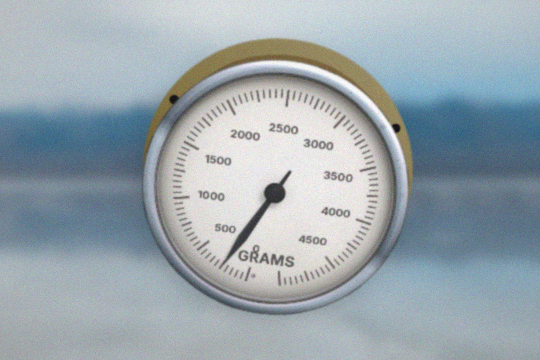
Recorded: 250 g
